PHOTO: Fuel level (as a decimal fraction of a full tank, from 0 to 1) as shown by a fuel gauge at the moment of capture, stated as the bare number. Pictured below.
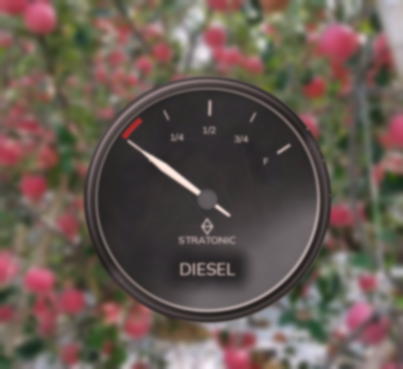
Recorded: 0
